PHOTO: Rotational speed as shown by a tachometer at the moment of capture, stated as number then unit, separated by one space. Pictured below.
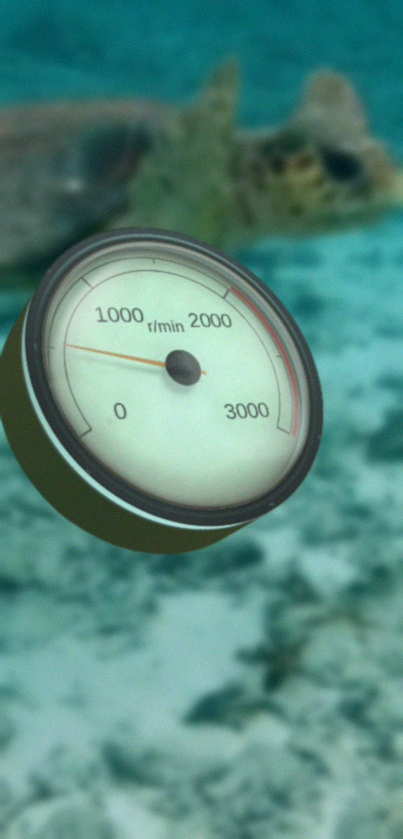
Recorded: 500 rpm
